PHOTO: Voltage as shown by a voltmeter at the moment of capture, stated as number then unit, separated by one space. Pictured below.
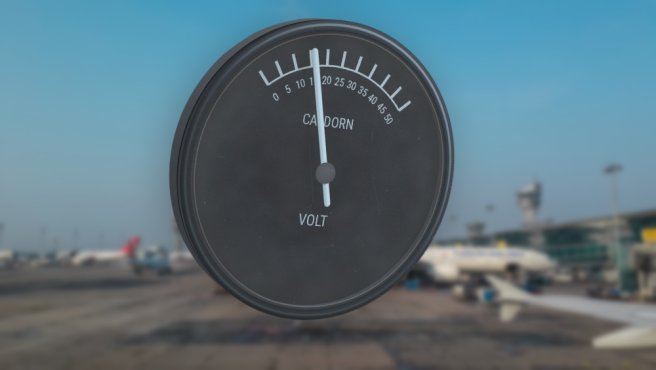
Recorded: 15 V
